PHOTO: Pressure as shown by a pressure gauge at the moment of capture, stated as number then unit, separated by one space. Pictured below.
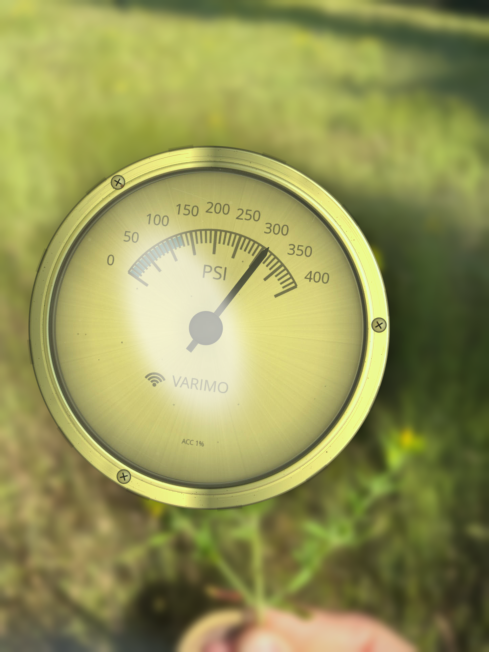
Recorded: 310 psi
